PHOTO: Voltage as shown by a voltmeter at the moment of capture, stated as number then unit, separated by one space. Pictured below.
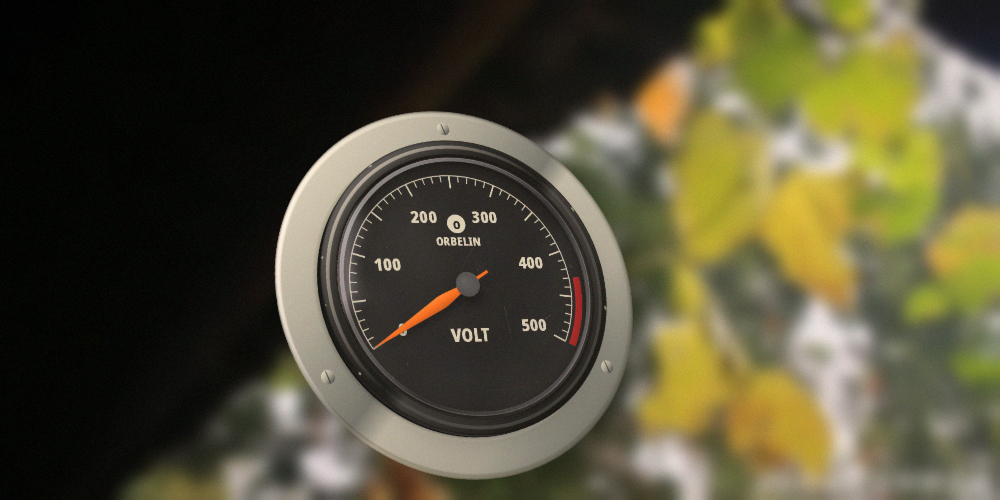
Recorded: 0 V
